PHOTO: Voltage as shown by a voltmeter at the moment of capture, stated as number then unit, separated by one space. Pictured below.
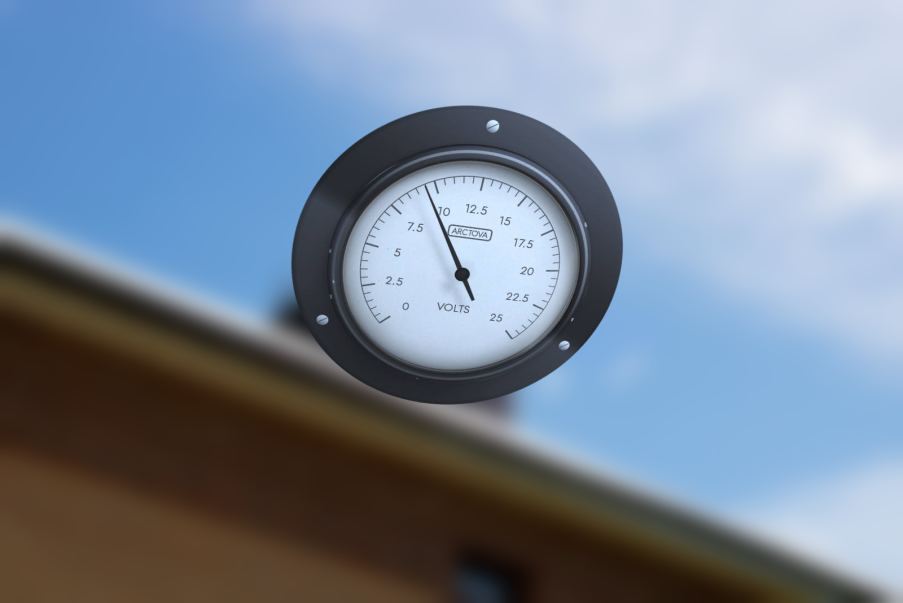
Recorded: 9.5 V
